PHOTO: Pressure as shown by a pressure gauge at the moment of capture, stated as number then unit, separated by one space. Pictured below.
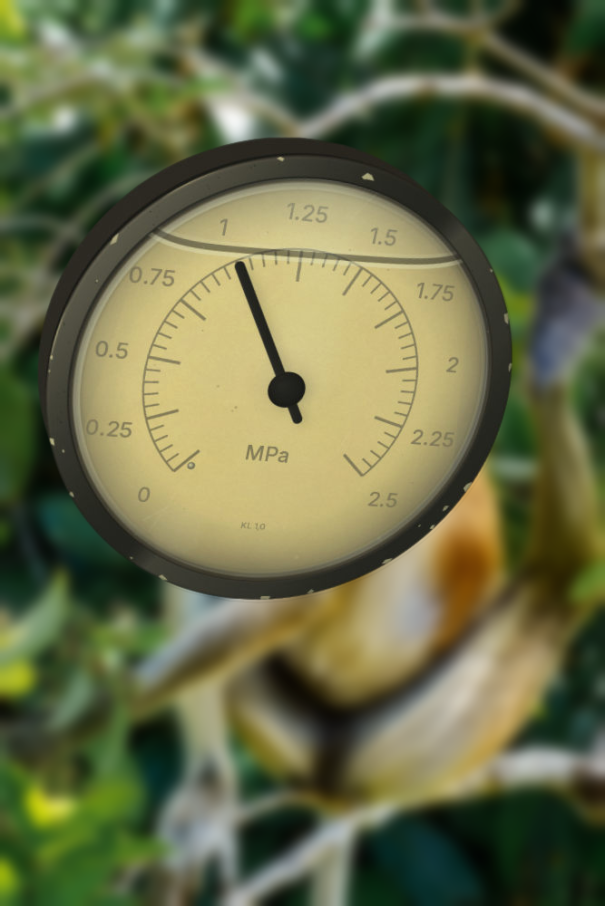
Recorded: 1 MPa
